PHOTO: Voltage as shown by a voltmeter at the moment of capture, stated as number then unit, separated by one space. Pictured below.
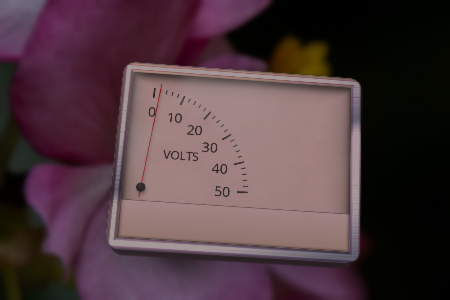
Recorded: 2 V
